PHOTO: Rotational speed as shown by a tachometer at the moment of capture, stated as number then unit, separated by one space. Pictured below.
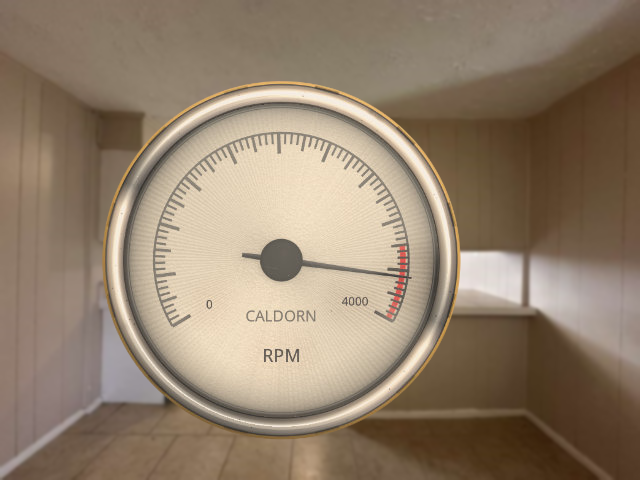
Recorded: 3650 rpm
